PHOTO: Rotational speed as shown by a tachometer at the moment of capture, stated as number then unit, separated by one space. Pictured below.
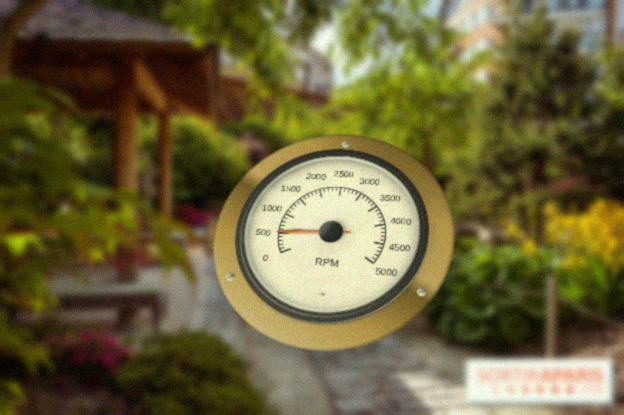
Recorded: 500 rpm
